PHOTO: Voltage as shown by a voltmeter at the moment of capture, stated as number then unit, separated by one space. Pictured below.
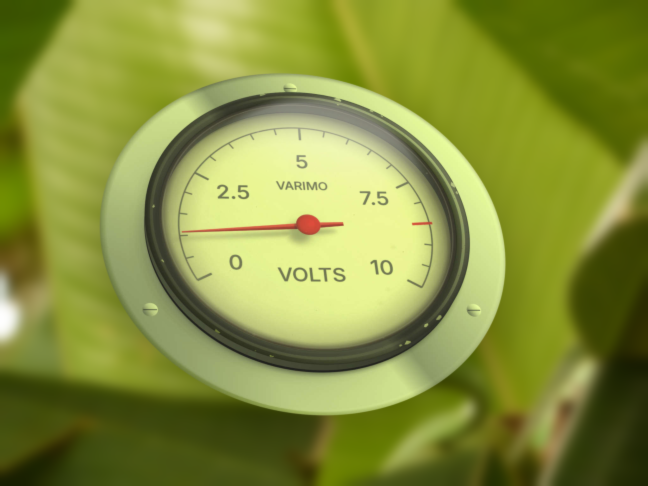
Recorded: 1 V
